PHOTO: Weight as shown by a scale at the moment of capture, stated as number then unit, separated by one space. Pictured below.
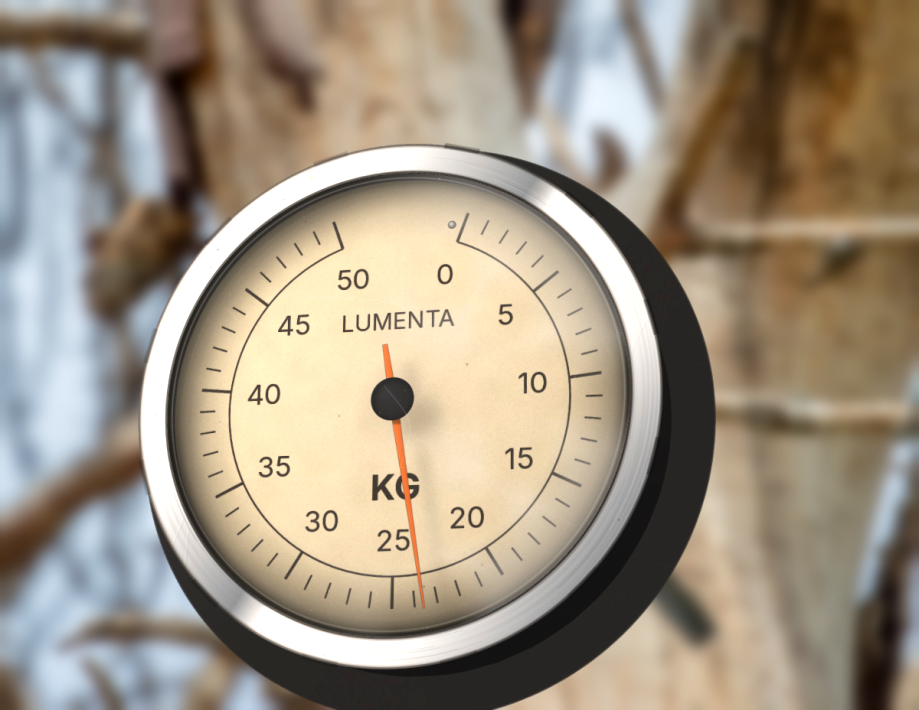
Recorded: 23.5 kg
